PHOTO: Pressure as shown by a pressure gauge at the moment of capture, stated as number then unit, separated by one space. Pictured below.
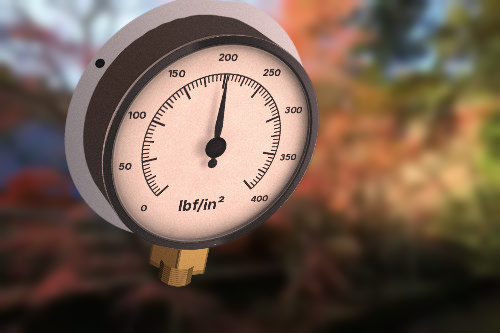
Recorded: 200 psi
